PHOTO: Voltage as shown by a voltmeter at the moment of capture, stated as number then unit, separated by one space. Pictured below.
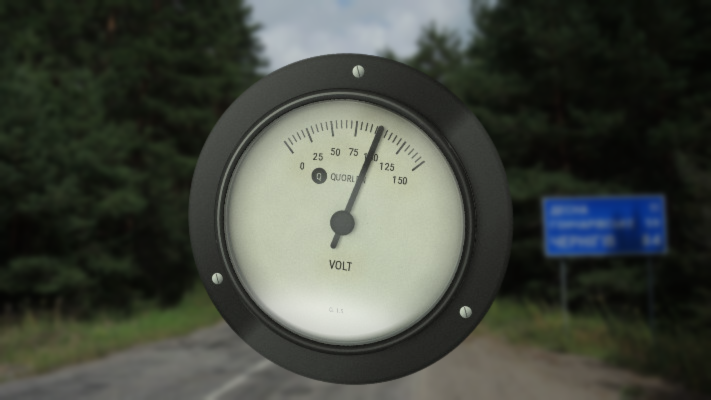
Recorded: 100 V
